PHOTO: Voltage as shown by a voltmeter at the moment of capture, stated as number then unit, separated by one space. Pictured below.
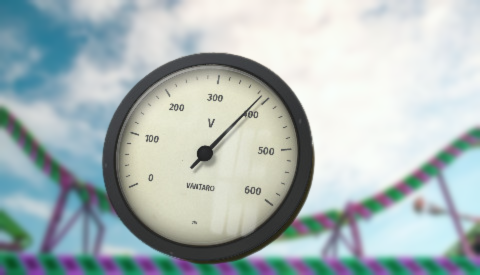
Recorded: 390 V
